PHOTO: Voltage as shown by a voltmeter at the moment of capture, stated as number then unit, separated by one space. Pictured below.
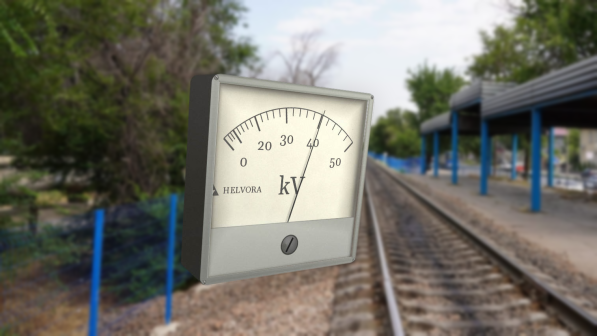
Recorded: 40 kV
